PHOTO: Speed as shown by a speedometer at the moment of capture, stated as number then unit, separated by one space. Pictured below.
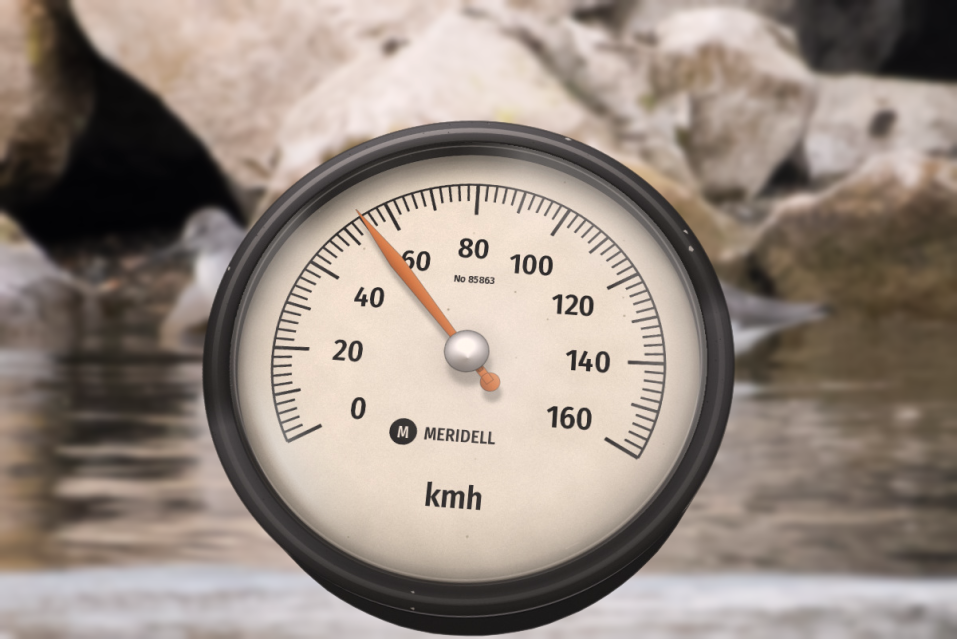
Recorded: 54 km/h
